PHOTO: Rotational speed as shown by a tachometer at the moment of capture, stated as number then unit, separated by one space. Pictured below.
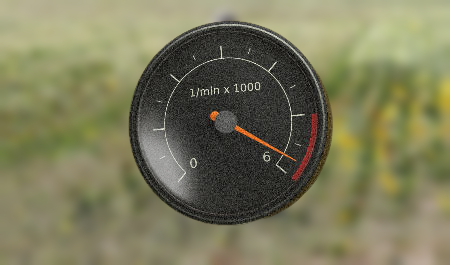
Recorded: 5750 rpm
